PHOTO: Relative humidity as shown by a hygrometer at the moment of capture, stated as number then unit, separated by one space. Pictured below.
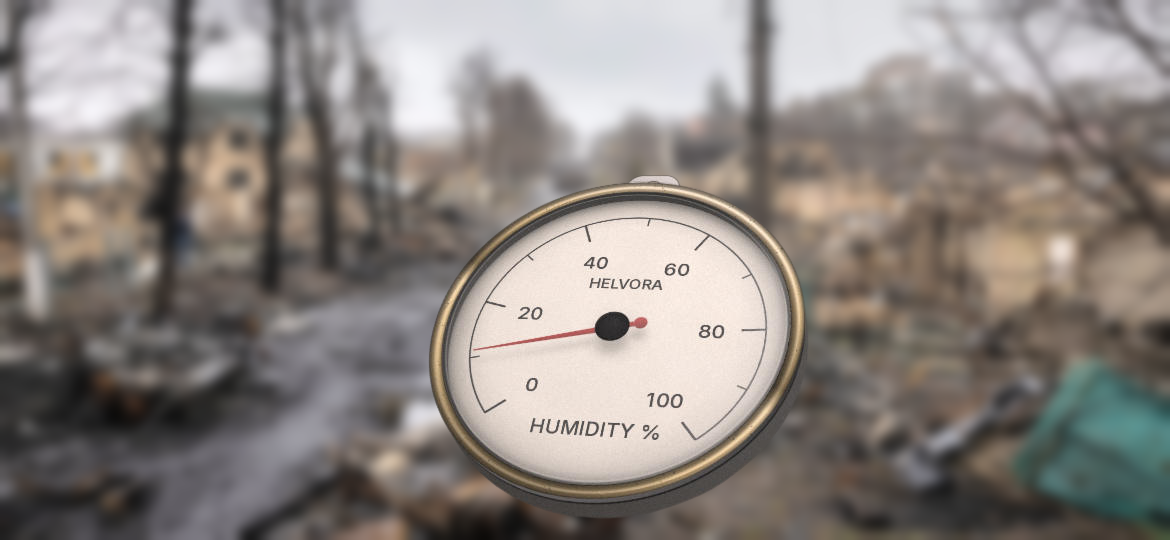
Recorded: 10 %
